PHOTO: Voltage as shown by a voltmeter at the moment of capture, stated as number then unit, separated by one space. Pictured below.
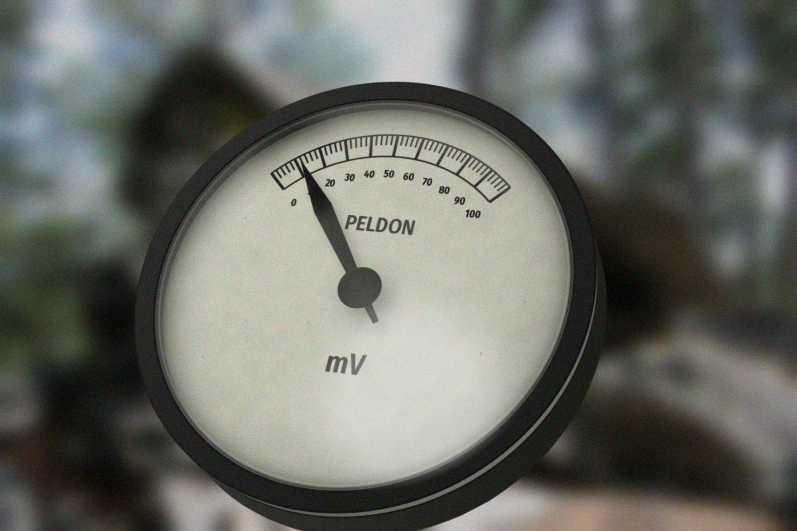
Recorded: 12 mV
